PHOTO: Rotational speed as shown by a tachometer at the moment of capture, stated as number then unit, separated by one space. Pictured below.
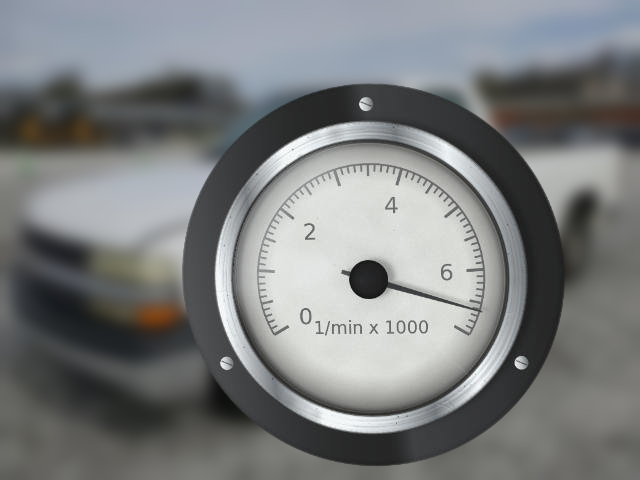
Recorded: 6600 rpm
